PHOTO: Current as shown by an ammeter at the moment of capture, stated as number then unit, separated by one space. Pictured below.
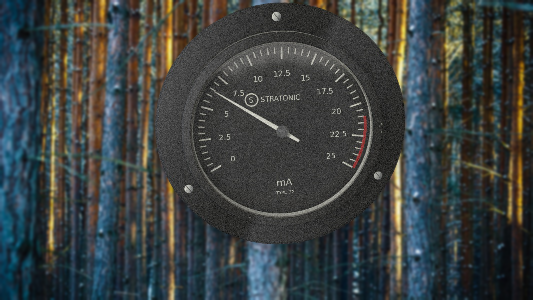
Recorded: 6.5 mA
